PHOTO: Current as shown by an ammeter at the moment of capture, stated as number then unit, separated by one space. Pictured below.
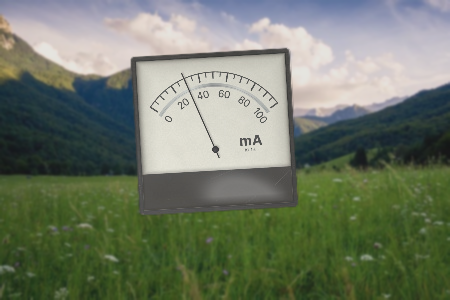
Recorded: 30 mA
